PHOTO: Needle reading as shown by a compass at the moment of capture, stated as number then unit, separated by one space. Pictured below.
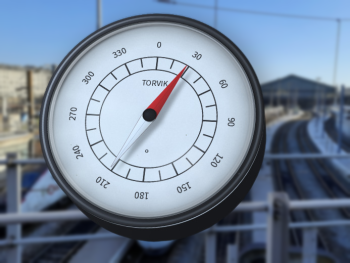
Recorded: 30 °
